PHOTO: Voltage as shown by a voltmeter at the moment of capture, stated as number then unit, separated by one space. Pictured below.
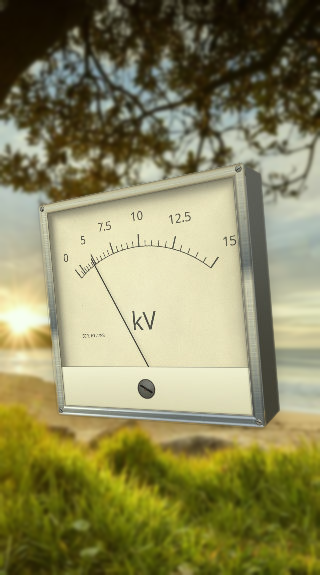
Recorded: 5 kV
